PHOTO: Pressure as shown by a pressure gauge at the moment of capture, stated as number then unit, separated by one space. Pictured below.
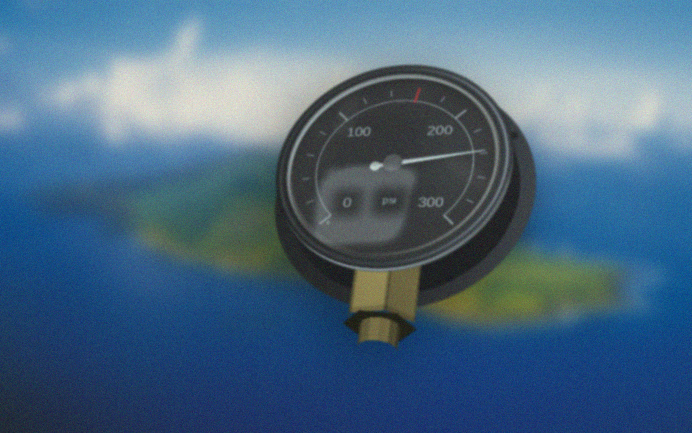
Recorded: 240 psi
